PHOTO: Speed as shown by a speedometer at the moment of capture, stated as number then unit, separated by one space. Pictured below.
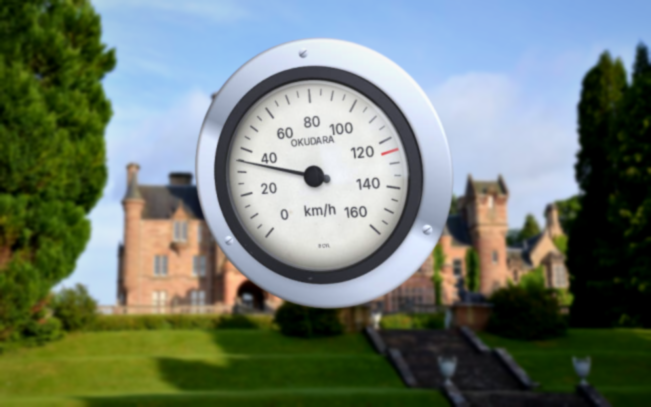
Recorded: 35 km/h
